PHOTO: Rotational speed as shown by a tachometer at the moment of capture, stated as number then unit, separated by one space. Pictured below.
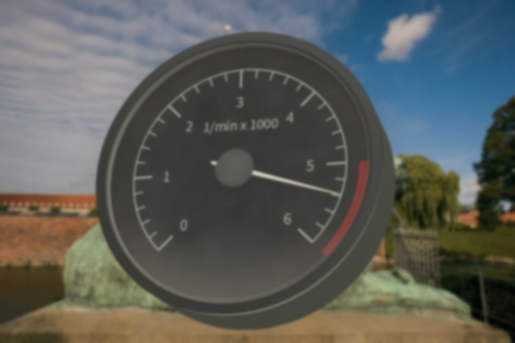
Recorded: 5400 rpm
